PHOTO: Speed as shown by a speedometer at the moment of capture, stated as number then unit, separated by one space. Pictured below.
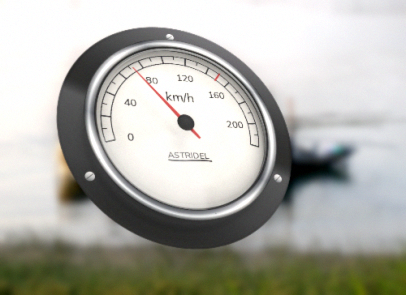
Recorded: 70 km/h
